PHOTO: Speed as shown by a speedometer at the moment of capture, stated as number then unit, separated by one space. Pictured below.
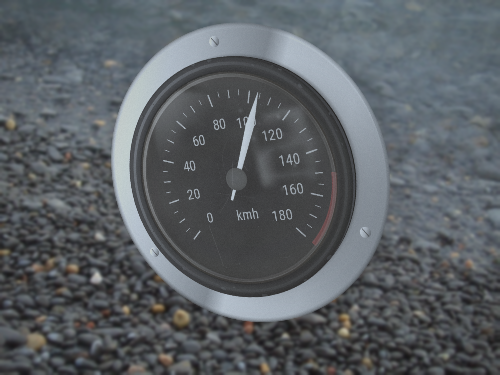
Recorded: 105 km/h
